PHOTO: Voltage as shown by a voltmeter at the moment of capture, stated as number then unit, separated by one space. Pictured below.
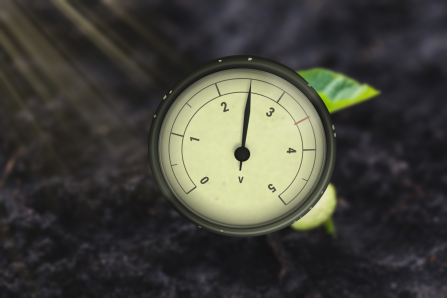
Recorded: 2.5 V
